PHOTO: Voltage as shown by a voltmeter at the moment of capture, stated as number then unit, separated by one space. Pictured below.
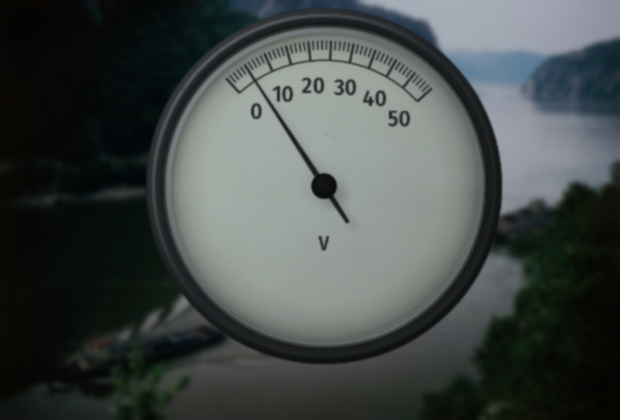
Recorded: 5 V
